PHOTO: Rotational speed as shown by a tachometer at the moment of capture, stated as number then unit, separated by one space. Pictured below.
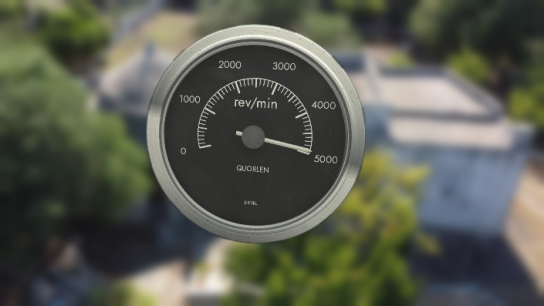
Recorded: 4900 rpm
